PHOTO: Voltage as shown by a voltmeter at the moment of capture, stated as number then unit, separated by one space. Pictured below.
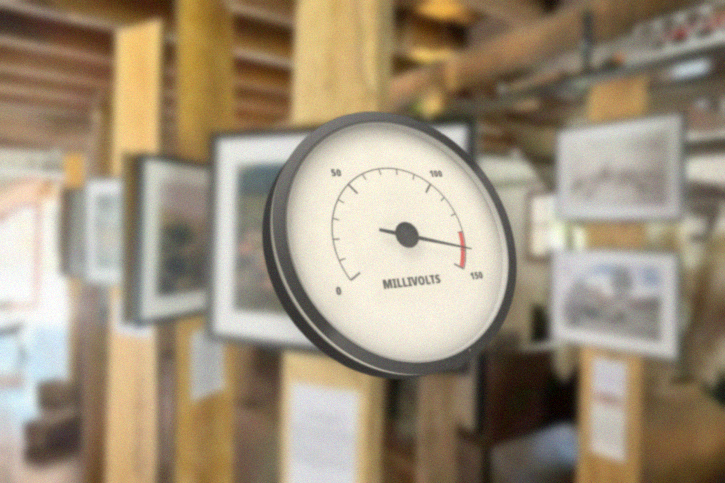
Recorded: 140 mV
